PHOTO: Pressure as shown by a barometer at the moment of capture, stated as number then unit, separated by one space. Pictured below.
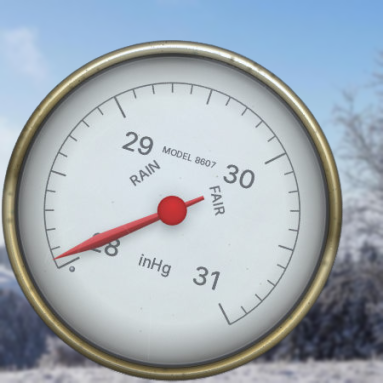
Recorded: 28.05 inHg
